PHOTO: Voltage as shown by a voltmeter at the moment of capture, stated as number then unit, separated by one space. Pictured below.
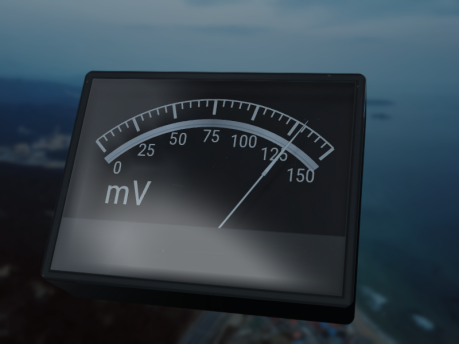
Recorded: 130 mV
